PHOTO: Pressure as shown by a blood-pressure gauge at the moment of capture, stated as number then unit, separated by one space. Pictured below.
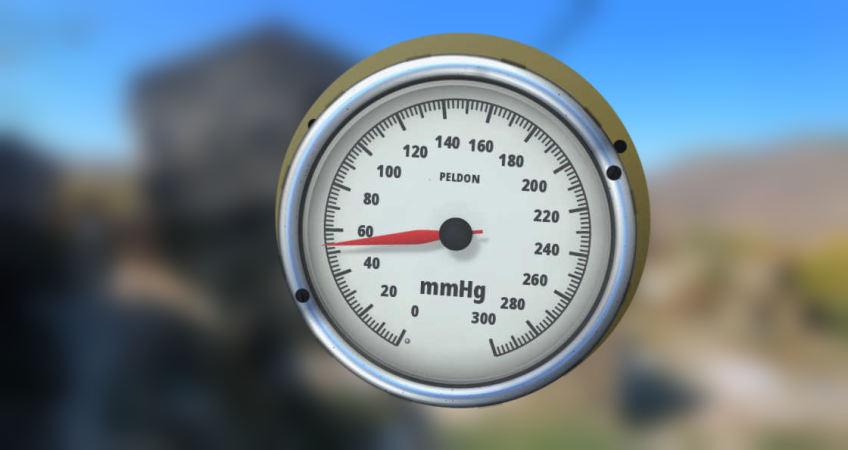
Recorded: 54 mmHg
